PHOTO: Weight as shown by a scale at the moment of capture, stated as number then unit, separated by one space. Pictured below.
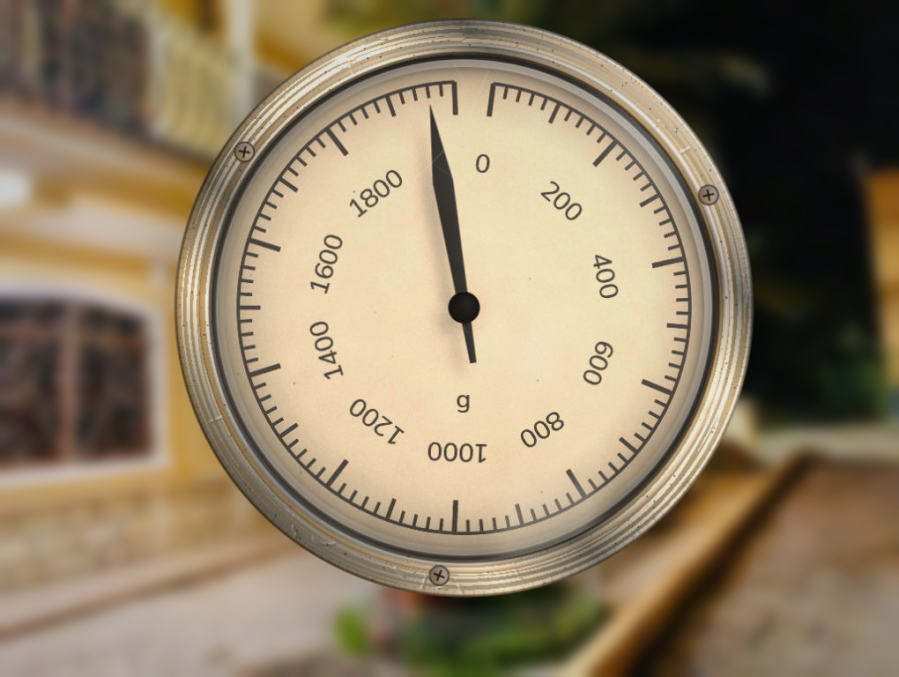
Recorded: 1960 g
